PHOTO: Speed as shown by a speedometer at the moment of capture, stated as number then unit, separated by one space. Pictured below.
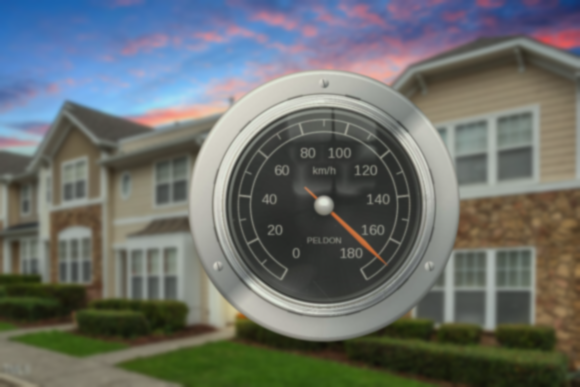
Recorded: 170 km/h
